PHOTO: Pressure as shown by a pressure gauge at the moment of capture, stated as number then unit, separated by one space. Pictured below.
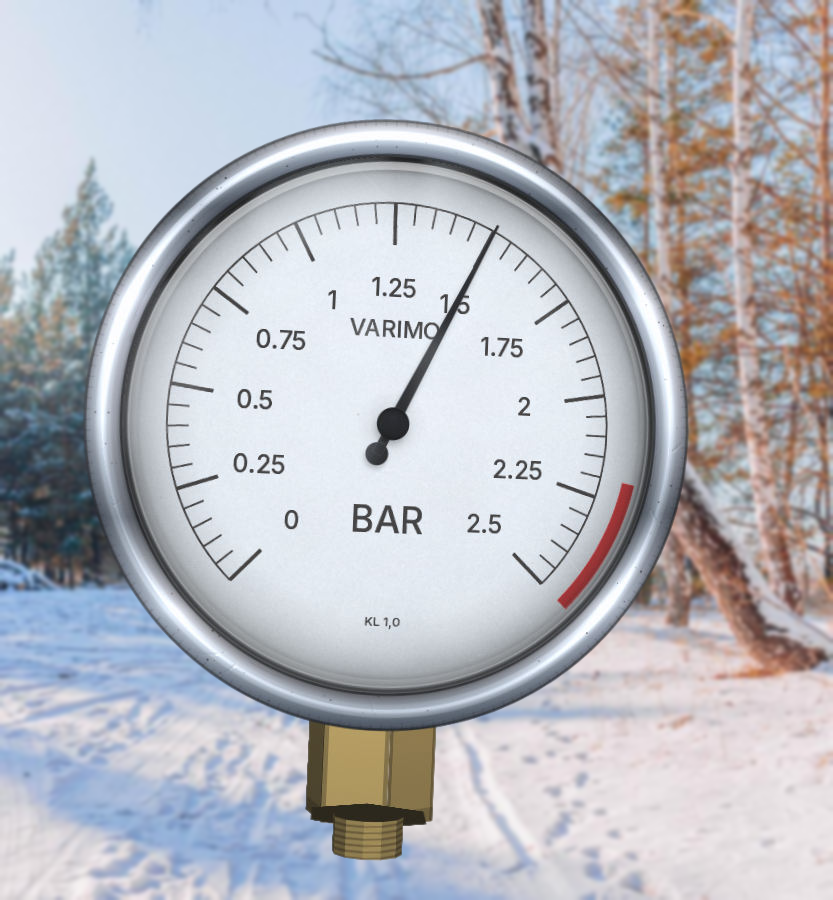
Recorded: 1.5 bar
